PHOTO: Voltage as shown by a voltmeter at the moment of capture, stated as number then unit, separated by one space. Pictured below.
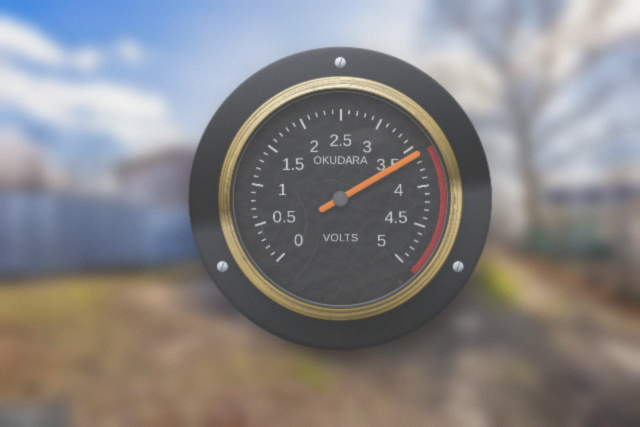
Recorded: 3.6 V
